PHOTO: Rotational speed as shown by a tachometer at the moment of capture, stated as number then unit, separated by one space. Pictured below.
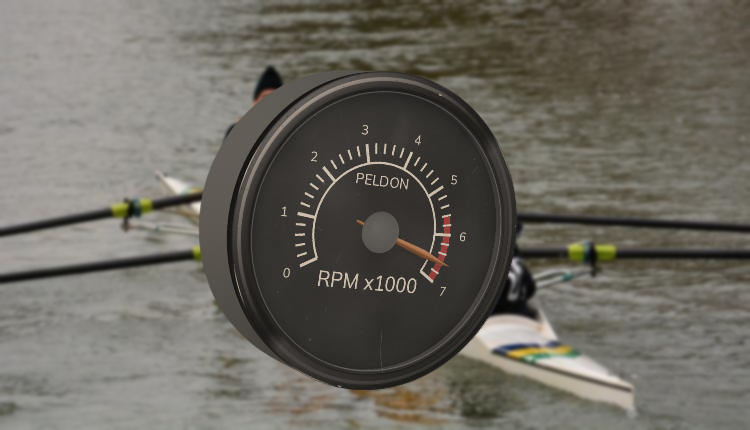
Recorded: 6600 rpm
